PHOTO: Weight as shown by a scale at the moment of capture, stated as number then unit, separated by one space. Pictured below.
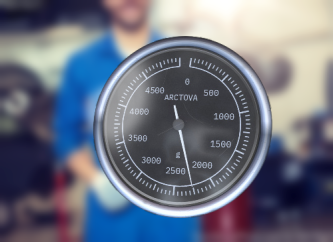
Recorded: 2250 g
